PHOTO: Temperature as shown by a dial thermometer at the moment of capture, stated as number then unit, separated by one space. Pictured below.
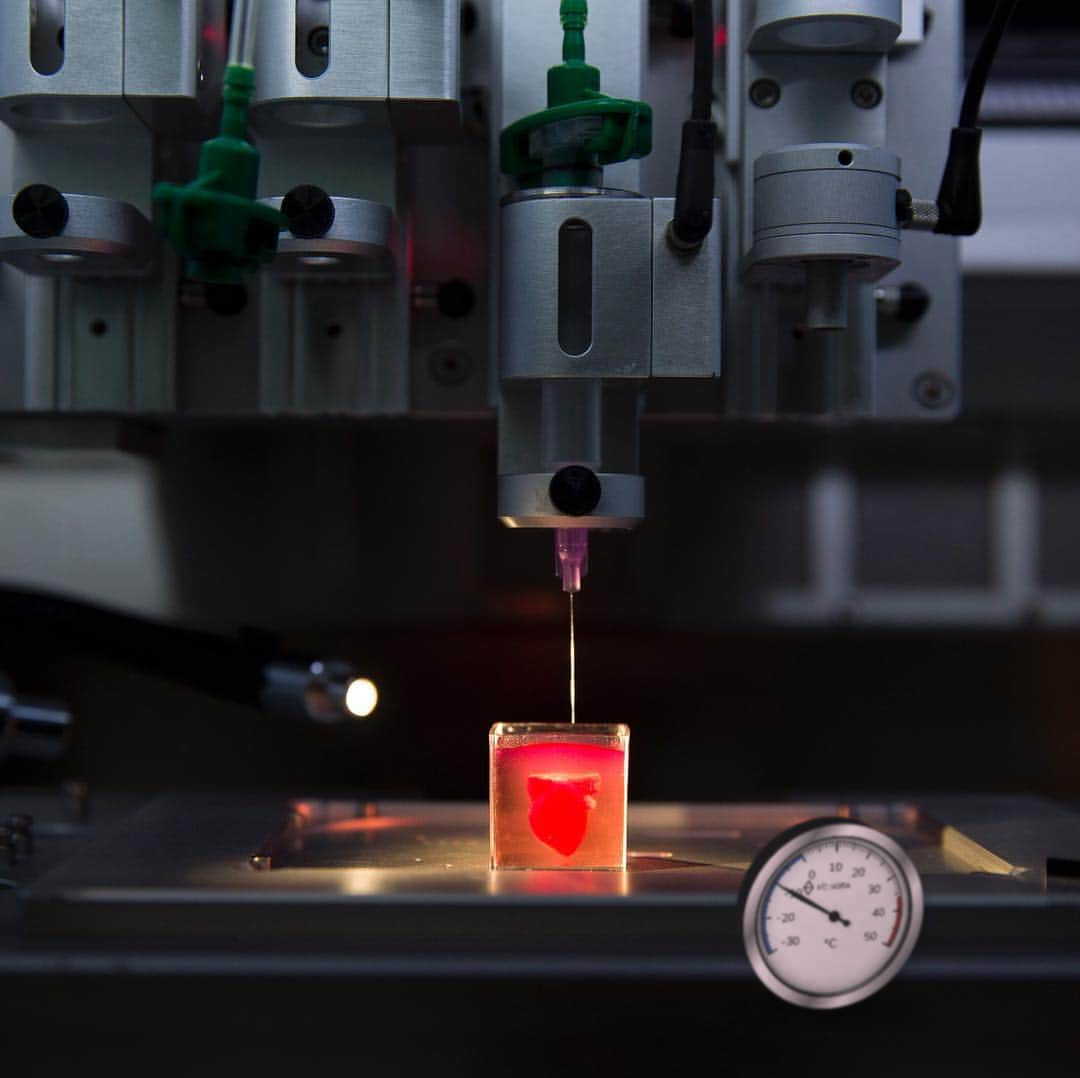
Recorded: -10 °C
